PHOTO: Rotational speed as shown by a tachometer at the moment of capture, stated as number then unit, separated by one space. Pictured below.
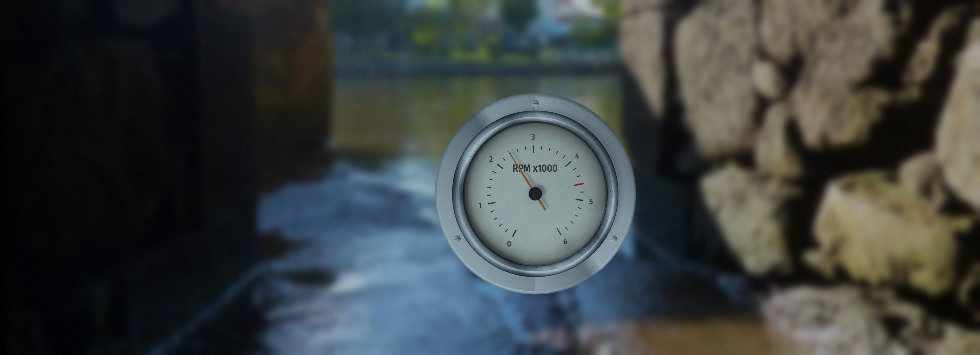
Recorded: 2400 rpm
